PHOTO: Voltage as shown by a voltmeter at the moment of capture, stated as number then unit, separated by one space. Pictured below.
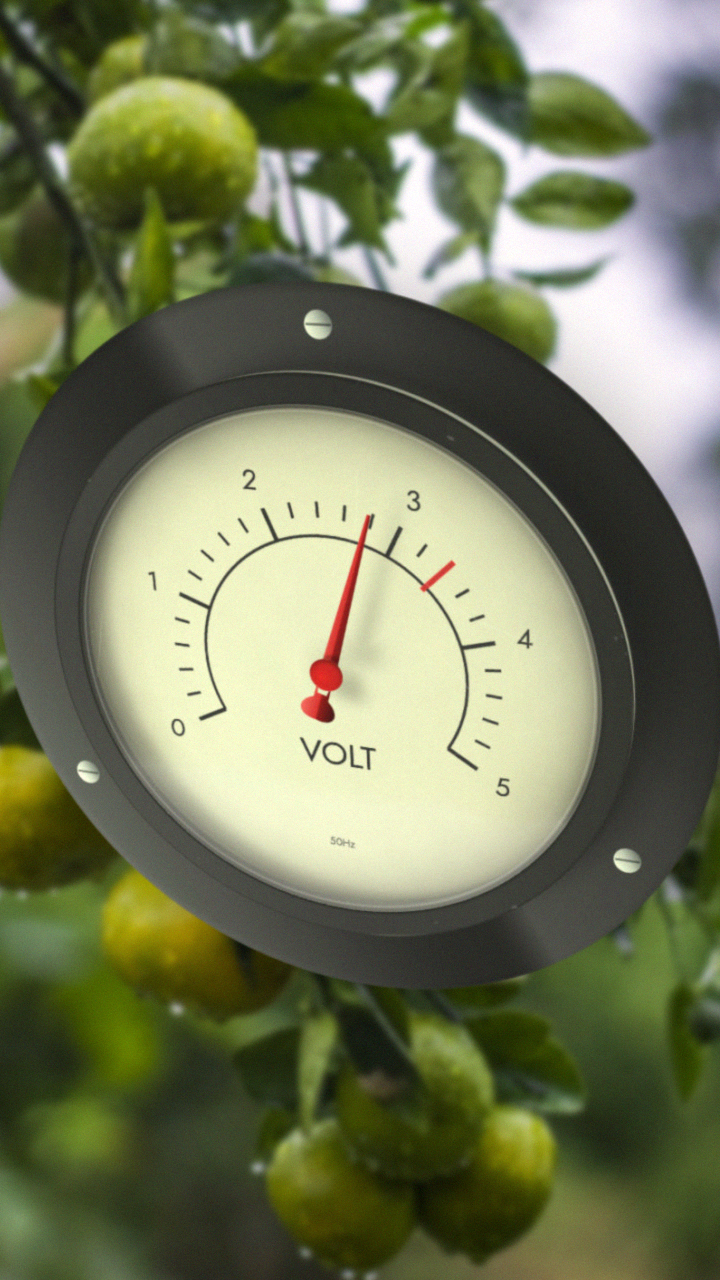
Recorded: 2.8 V
